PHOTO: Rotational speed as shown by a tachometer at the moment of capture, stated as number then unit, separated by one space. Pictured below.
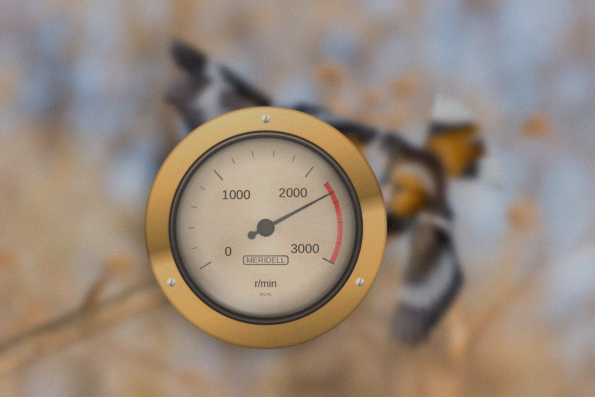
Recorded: 2300 rpm
